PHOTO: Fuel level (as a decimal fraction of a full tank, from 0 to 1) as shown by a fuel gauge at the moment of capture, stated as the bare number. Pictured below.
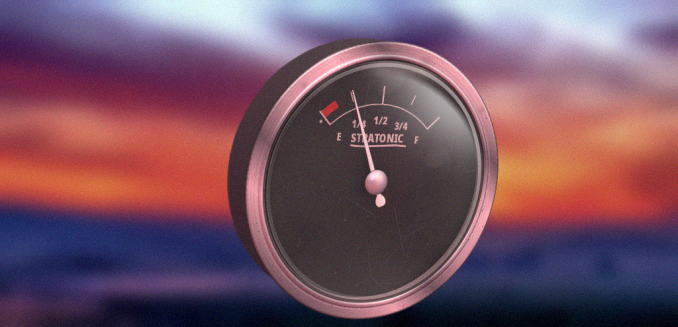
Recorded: 0.25
